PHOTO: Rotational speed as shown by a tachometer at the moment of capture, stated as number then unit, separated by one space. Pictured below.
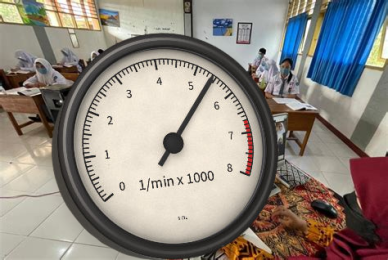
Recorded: 5400 rpm
